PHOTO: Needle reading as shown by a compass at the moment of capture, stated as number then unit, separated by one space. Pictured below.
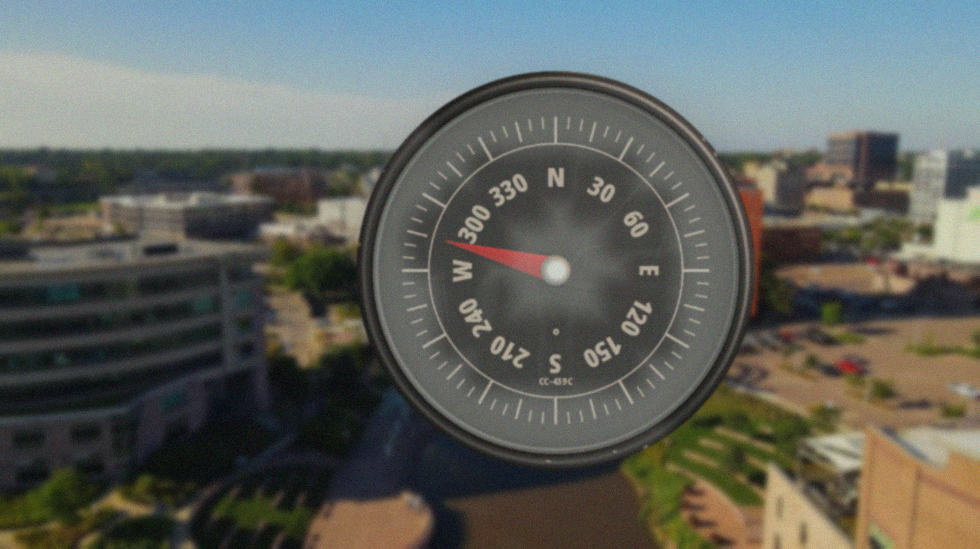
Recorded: 285 °
